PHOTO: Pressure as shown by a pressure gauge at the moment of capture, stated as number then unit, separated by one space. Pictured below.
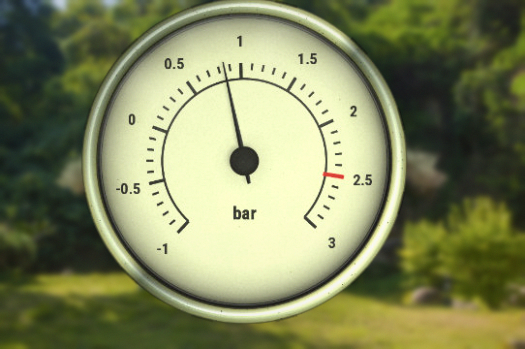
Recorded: 0.85 bar
